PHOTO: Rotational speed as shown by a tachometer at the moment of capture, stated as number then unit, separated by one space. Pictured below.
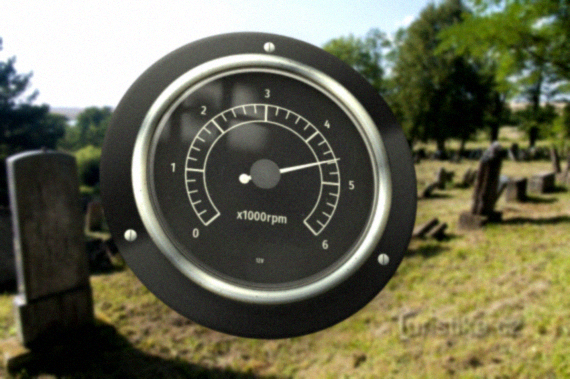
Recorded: 4600 rpm
